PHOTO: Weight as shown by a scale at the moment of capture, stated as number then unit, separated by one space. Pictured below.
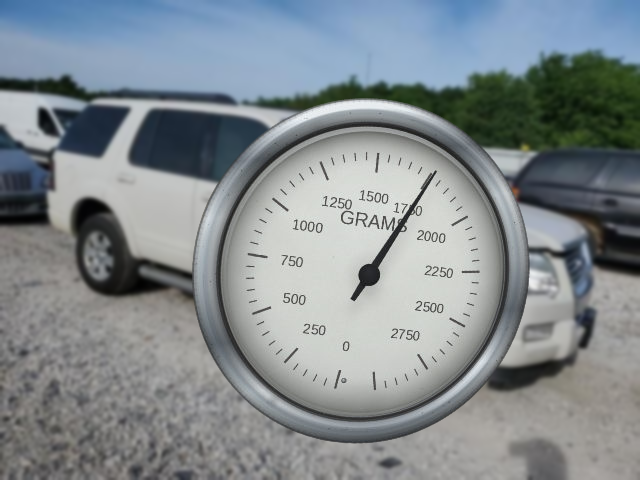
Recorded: 1750 g
